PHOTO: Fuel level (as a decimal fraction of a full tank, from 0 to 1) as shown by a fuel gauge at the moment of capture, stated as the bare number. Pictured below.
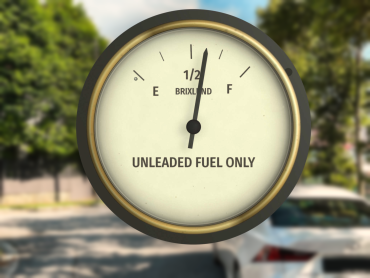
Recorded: 0.625
